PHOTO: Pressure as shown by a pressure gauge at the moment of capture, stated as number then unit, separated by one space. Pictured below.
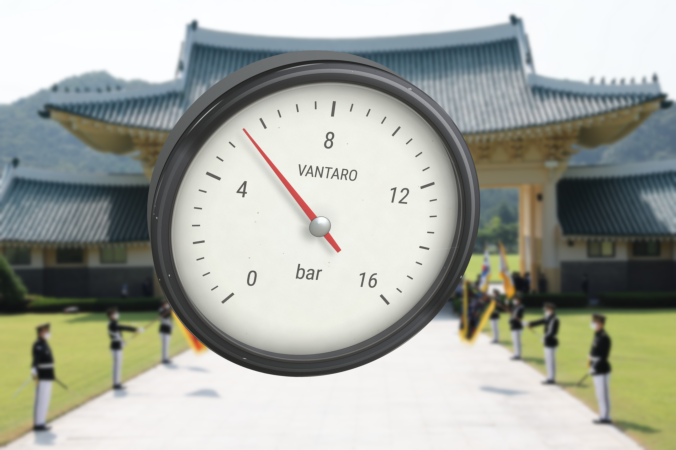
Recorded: 5.5 bar
